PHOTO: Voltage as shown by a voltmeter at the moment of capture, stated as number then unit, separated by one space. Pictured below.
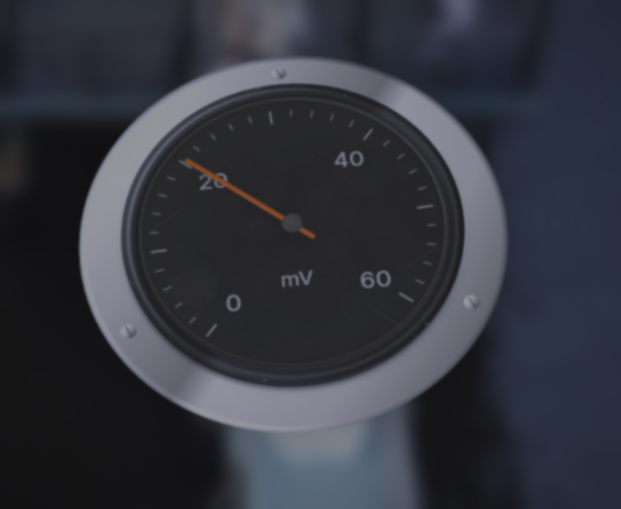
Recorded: 20 mV
